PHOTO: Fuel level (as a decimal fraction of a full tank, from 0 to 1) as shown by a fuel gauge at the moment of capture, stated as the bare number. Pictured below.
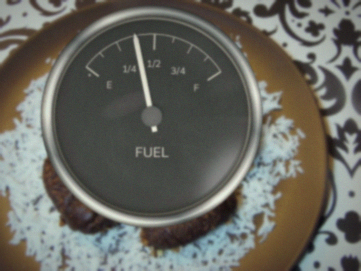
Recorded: 0.375
